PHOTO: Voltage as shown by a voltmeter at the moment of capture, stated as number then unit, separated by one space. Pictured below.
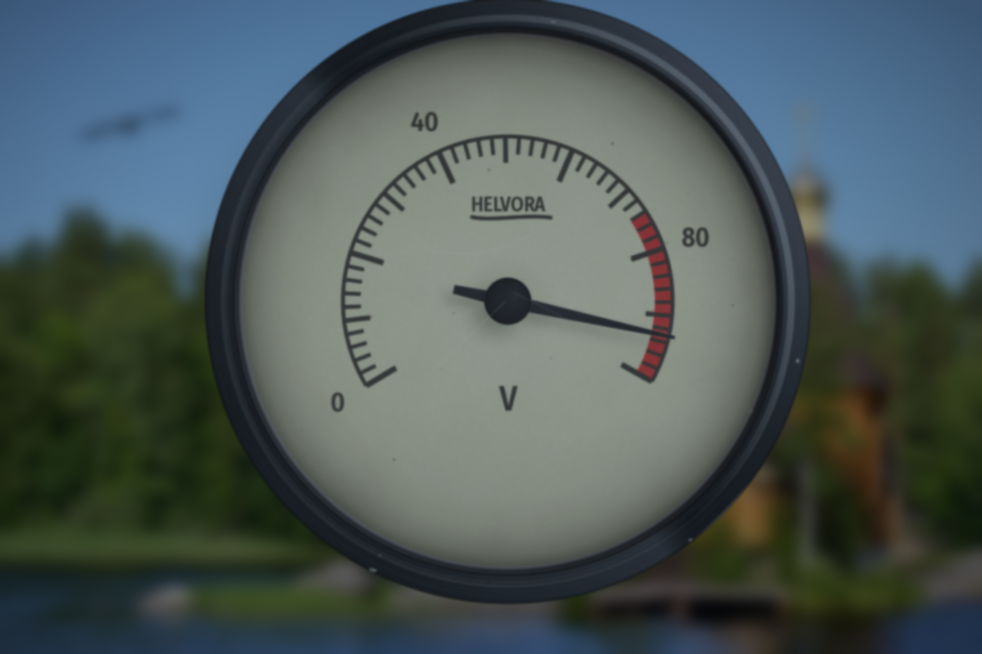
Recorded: 93 V
